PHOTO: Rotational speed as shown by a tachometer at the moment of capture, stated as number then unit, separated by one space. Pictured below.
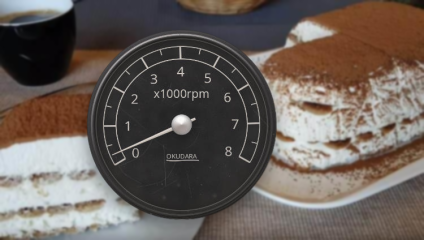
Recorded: 250 rpm
